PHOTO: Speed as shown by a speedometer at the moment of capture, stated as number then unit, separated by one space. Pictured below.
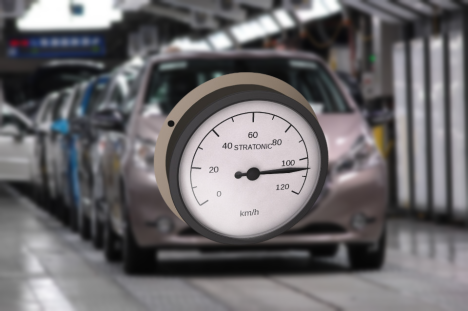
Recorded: 105 km/h
